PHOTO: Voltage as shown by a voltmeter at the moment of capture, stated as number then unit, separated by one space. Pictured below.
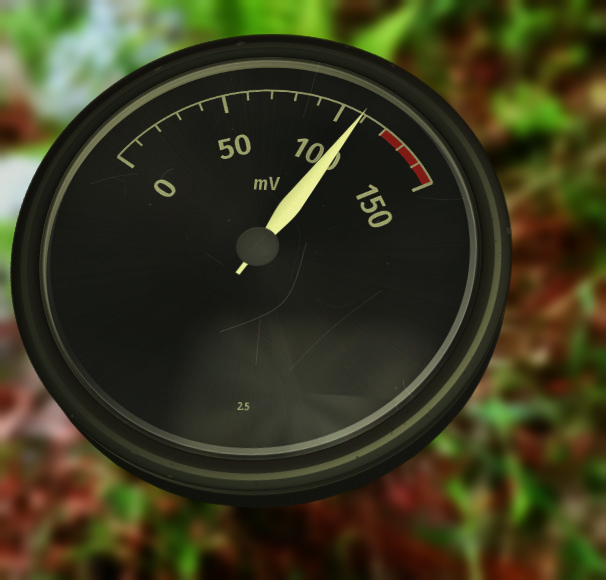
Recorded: 110 mV
